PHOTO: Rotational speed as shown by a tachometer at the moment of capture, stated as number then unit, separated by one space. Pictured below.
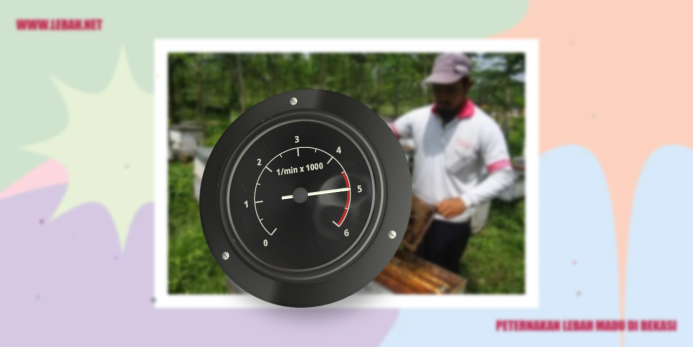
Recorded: 5000 rpm
